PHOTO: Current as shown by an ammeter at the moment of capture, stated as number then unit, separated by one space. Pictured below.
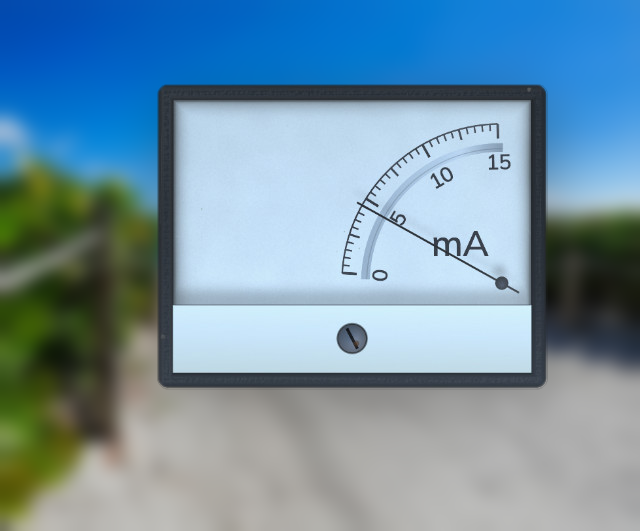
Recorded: 4.5 mA
